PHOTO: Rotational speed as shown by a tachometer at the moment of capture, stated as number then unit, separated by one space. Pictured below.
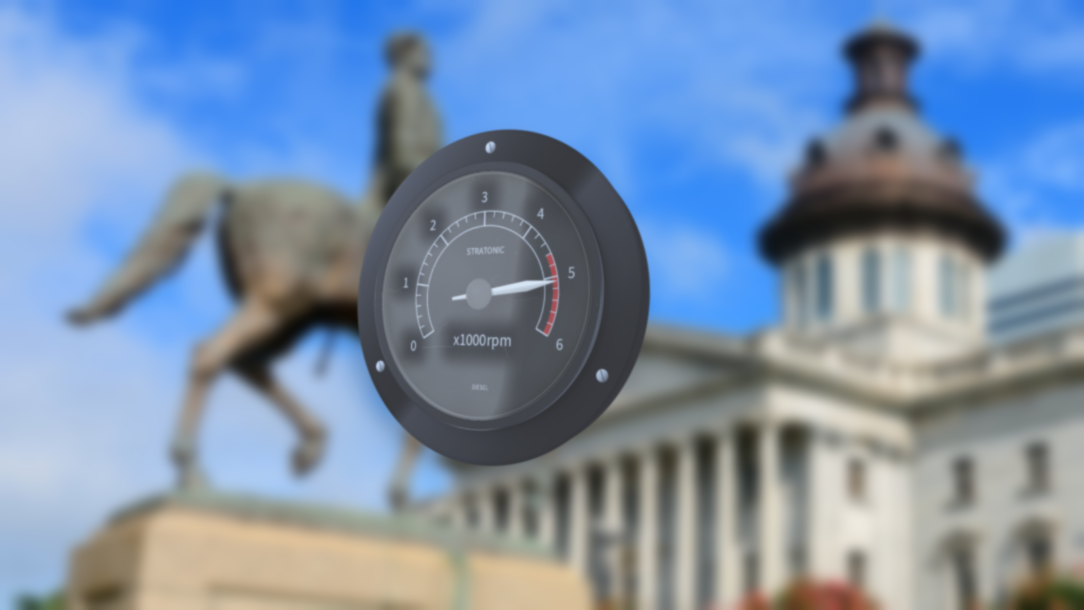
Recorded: 5100 rpm
